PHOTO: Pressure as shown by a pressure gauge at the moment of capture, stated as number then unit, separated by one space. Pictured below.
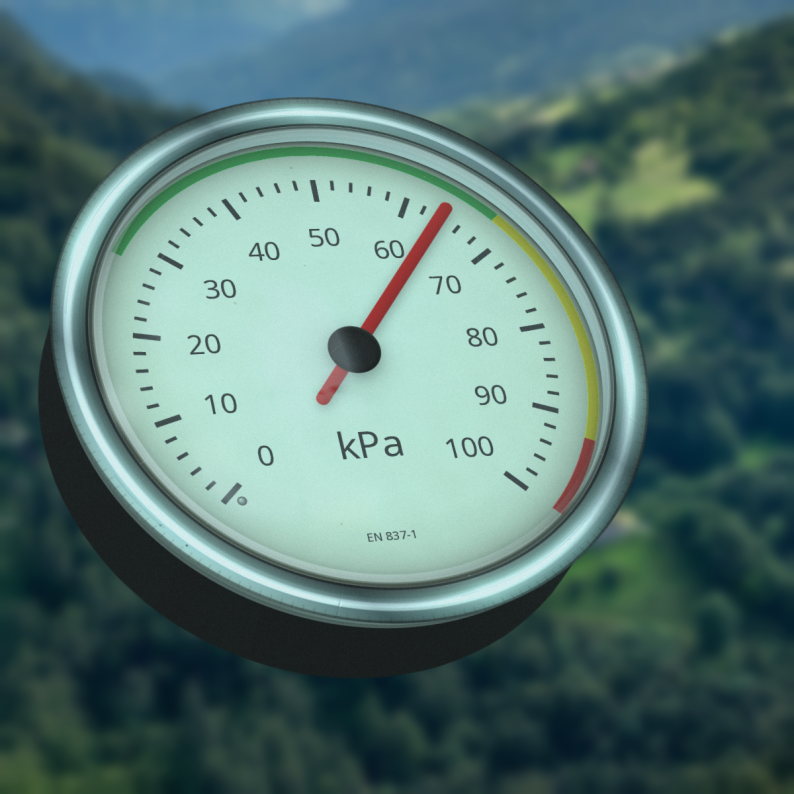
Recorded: 64 kPa
